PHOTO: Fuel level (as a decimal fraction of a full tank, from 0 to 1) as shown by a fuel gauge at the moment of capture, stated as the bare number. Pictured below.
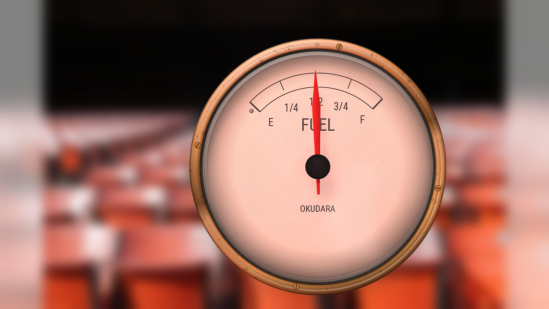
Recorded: 0.5
